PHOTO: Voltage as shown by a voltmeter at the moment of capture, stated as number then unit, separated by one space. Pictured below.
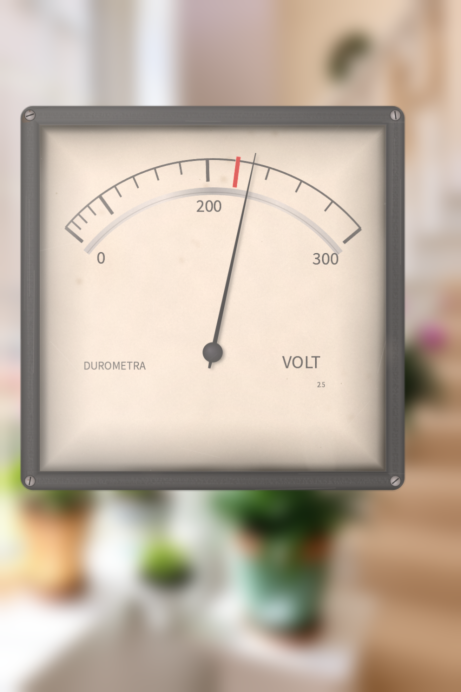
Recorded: 230 V
